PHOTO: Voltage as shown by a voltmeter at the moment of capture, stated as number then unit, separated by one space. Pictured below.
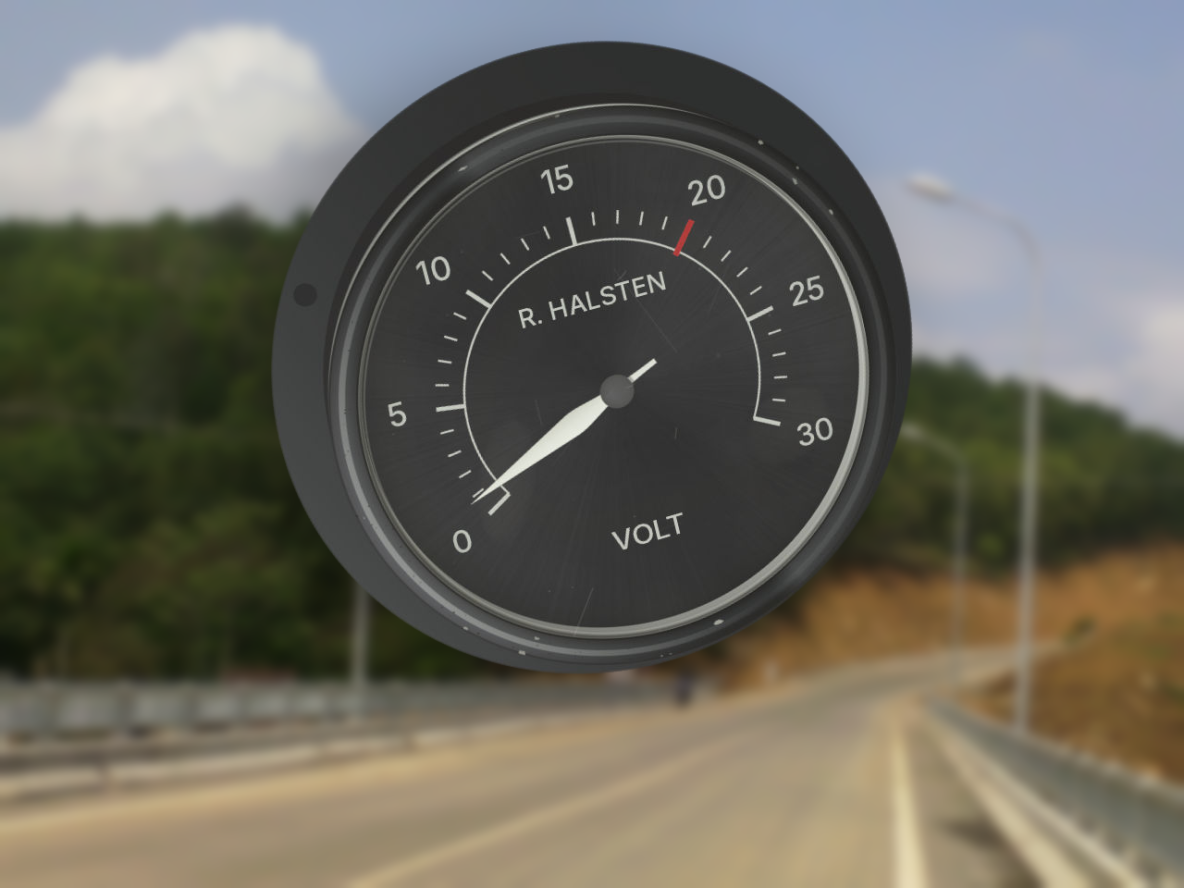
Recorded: 1 V
